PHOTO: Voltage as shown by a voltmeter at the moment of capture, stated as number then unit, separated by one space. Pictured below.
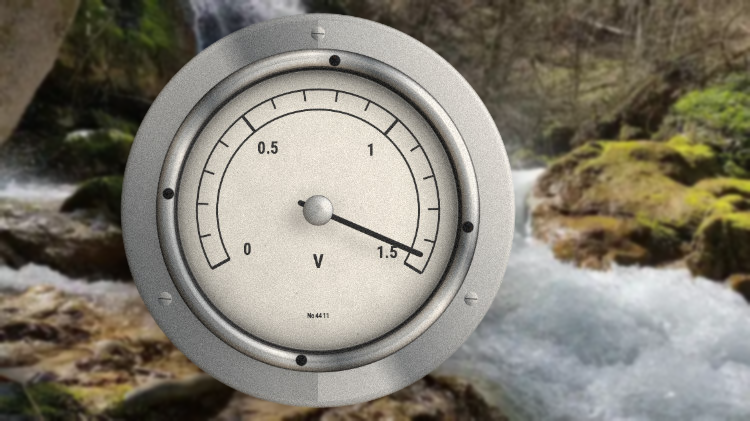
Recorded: 1.45 V
